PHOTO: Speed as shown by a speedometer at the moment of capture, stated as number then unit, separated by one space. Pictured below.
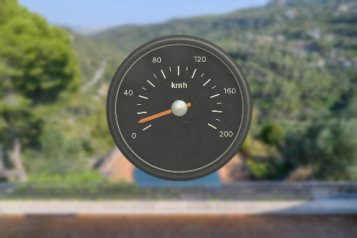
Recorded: 10 km/h
